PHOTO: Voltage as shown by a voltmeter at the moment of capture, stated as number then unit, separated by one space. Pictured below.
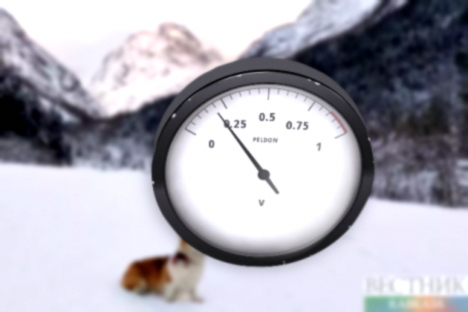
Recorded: 0.2 V
